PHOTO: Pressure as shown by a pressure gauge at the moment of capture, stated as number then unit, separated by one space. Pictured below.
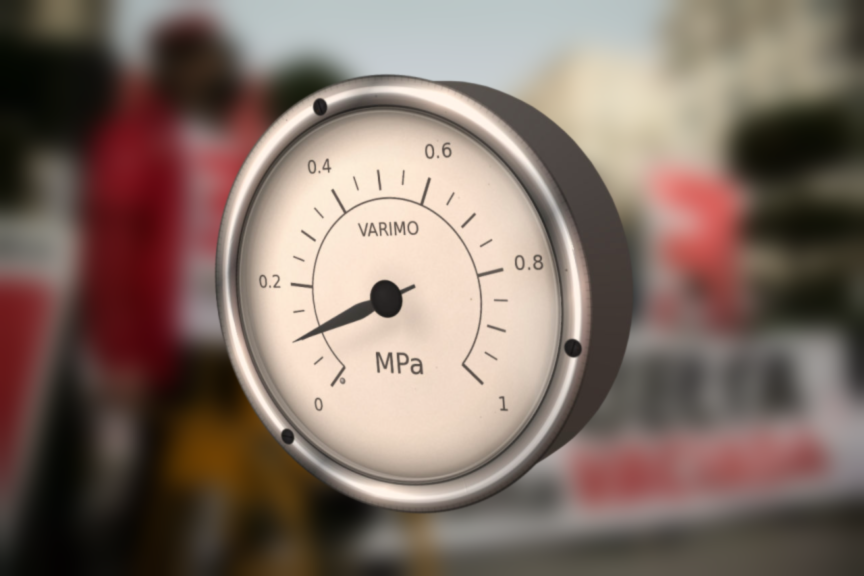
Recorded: 0.1 MPa
